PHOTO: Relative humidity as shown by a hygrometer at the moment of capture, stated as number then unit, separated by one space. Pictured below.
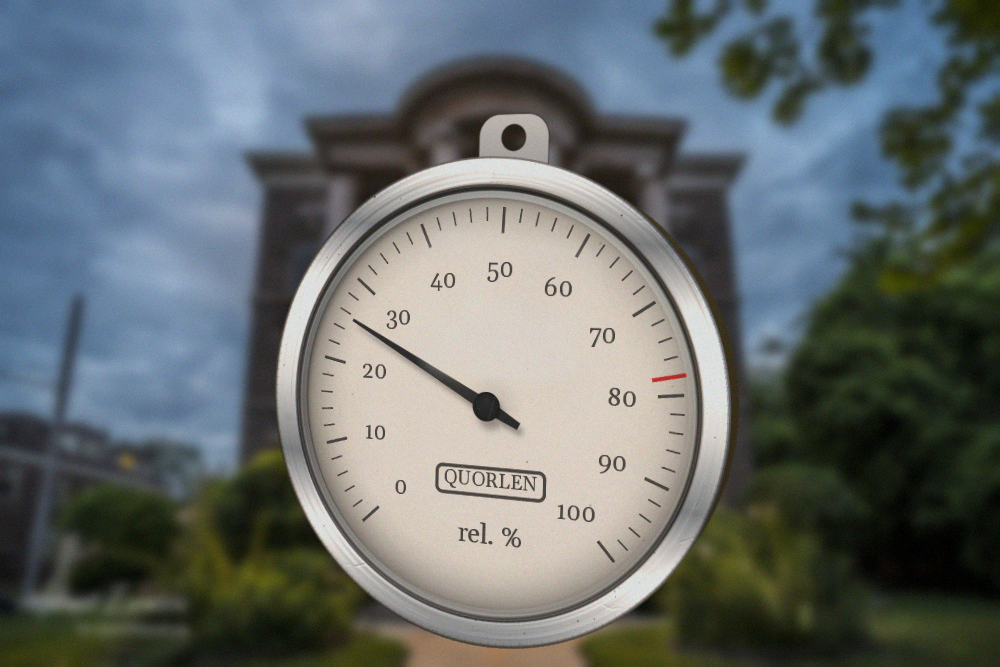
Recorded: 26 %
